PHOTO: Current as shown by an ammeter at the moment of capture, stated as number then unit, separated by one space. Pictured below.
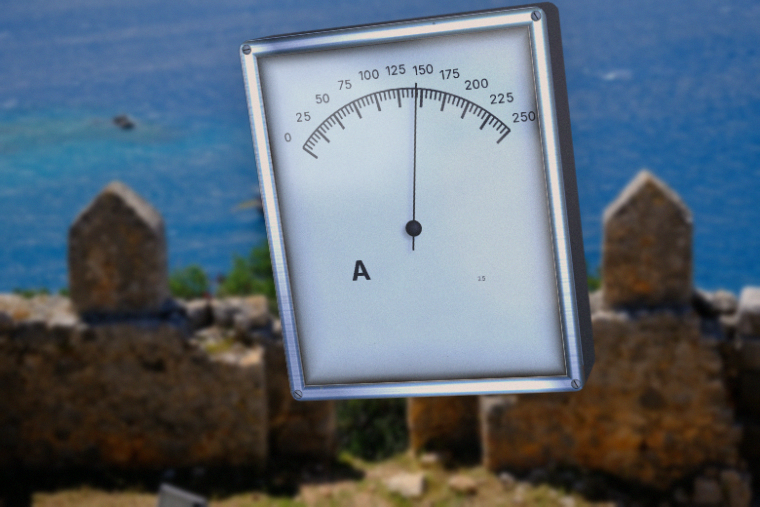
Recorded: 145 A
